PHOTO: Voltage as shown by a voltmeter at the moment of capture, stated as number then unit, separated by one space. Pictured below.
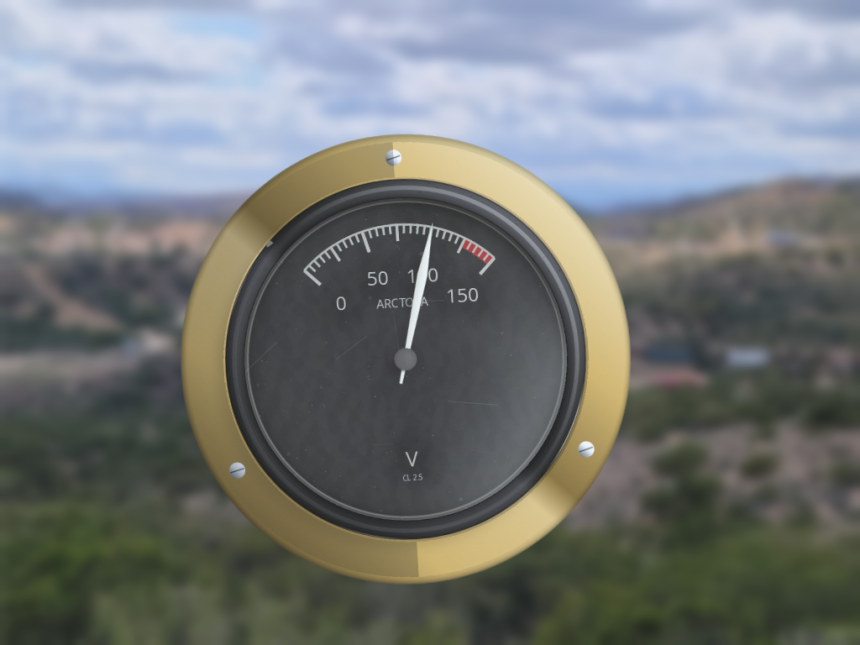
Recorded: 100 V
